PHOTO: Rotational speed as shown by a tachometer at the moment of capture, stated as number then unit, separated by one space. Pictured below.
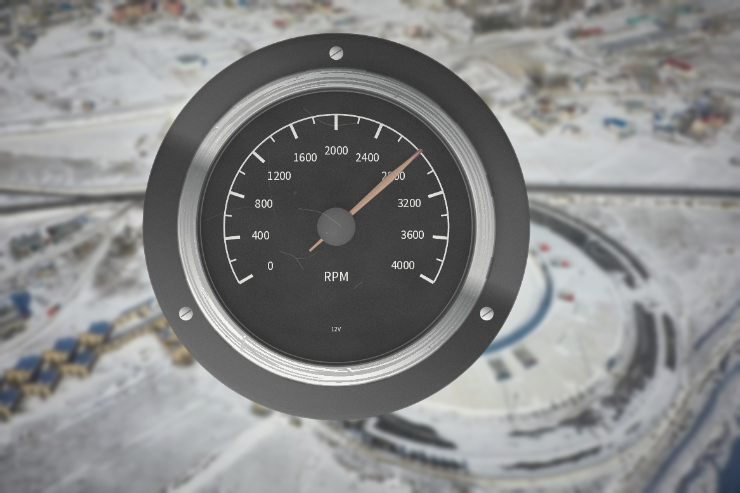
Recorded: 2800 rpm
